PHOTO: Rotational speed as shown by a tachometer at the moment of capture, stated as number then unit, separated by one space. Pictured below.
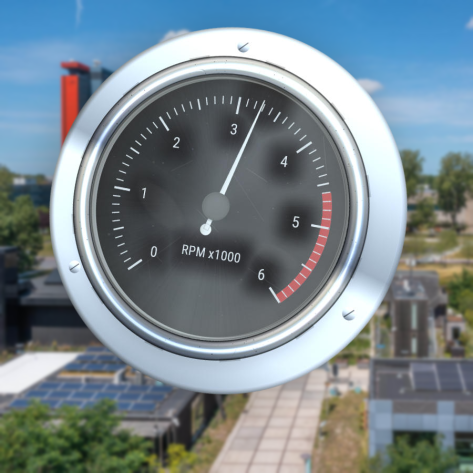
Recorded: 3300 rpm
